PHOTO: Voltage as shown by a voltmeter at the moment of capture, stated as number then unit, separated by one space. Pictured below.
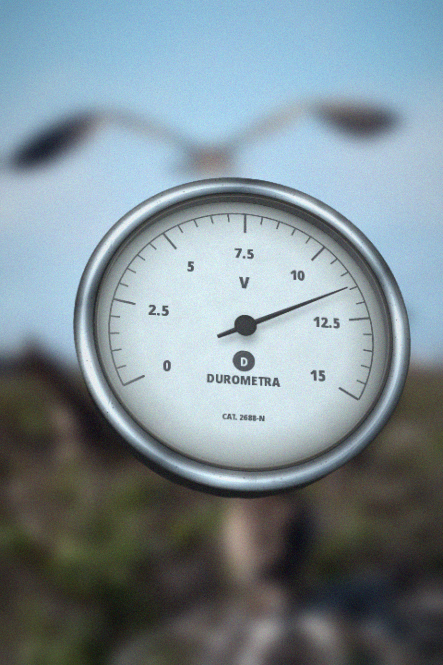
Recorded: 11.5 V
